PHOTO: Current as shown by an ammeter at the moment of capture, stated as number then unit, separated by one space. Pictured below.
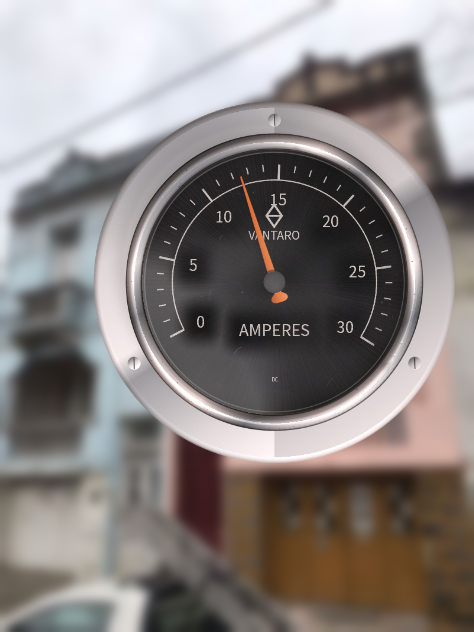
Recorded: 12.5 A
